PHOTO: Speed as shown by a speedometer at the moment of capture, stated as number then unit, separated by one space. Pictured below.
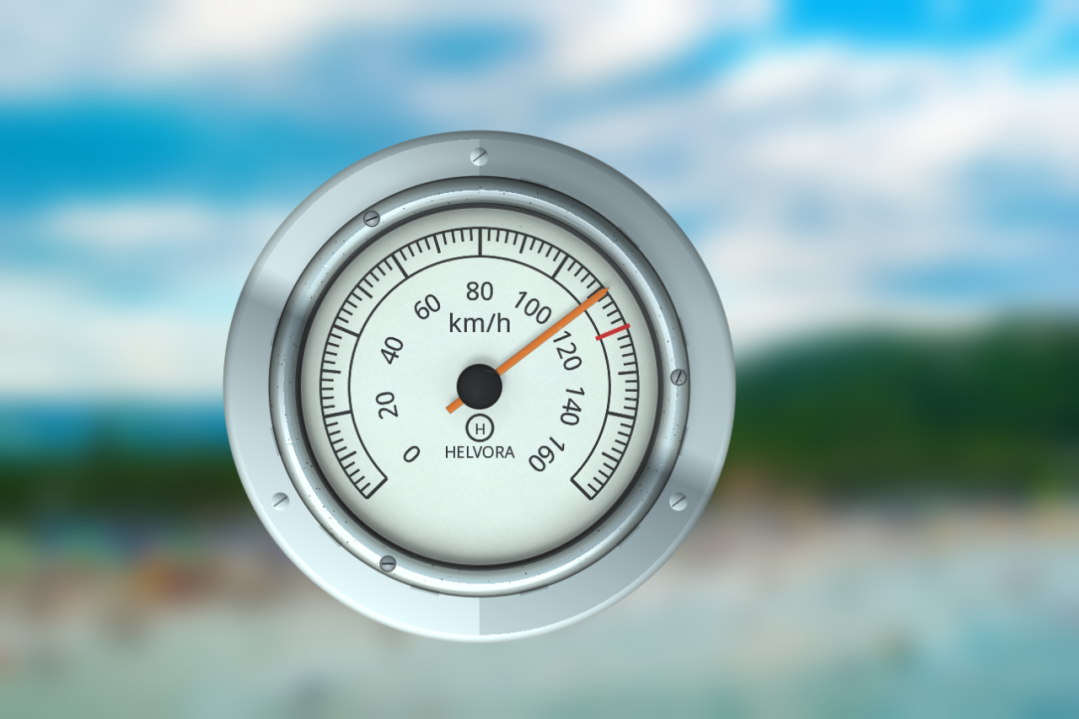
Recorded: 111 km/h
